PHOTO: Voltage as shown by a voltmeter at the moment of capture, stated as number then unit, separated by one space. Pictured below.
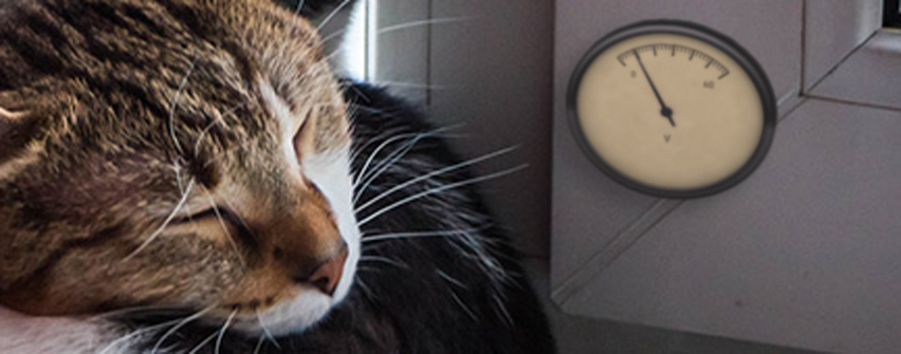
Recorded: 10 V
